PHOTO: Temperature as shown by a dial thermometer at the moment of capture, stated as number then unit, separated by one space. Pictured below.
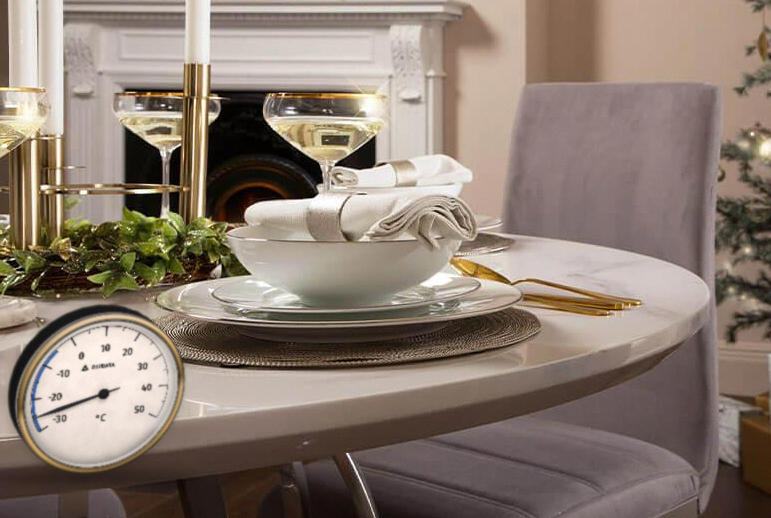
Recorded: -25 °C
